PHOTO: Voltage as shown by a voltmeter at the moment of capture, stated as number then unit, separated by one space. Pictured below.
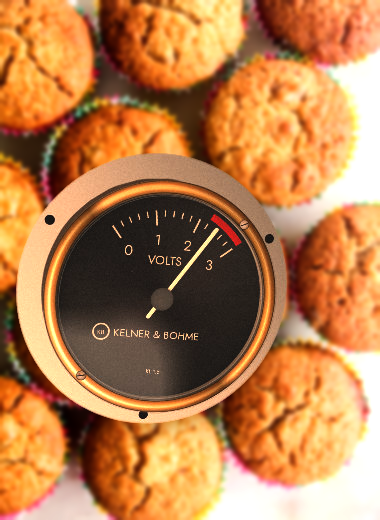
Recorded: 2.4 V
